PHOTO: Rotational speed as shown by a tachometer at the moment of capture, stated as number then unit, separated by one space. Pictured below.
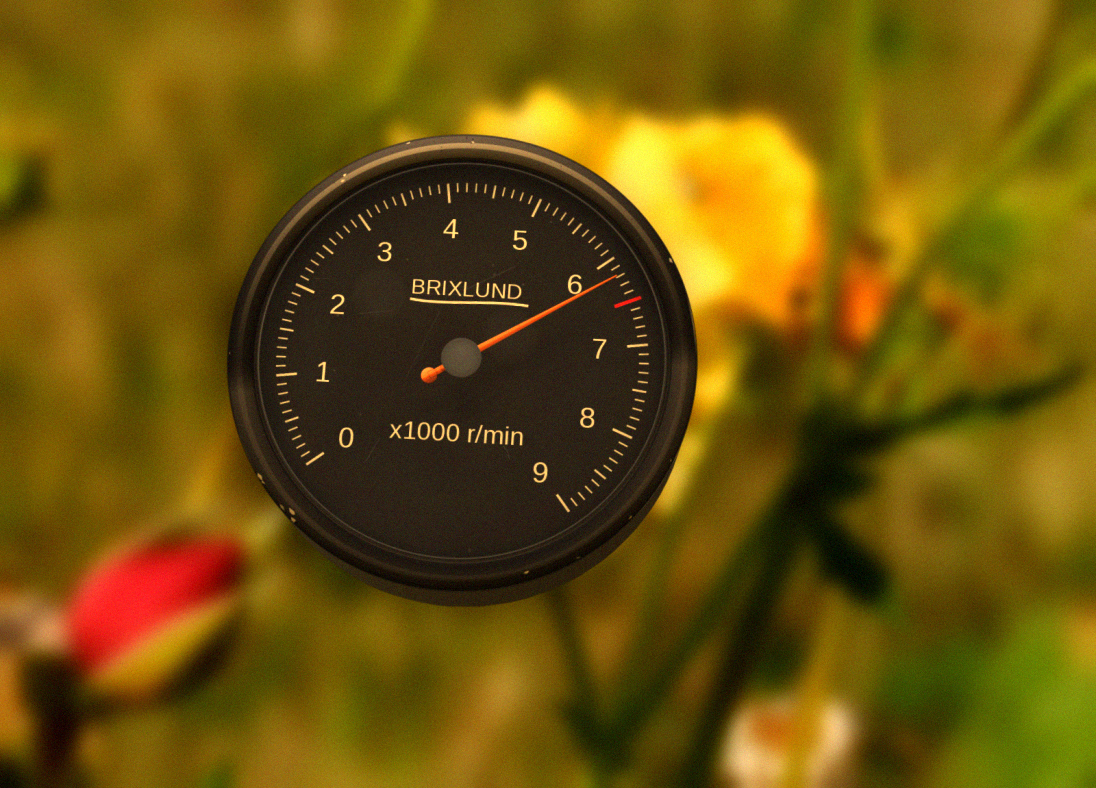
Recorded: 6200 rpm
